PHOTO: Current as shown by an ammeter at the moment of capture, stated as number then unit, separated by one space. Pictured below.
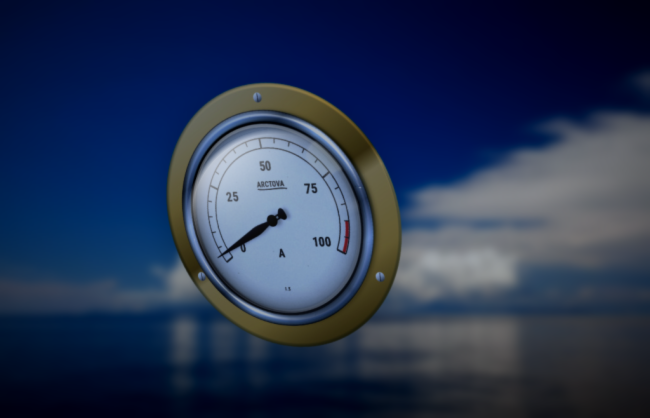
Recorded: 2.5 A
